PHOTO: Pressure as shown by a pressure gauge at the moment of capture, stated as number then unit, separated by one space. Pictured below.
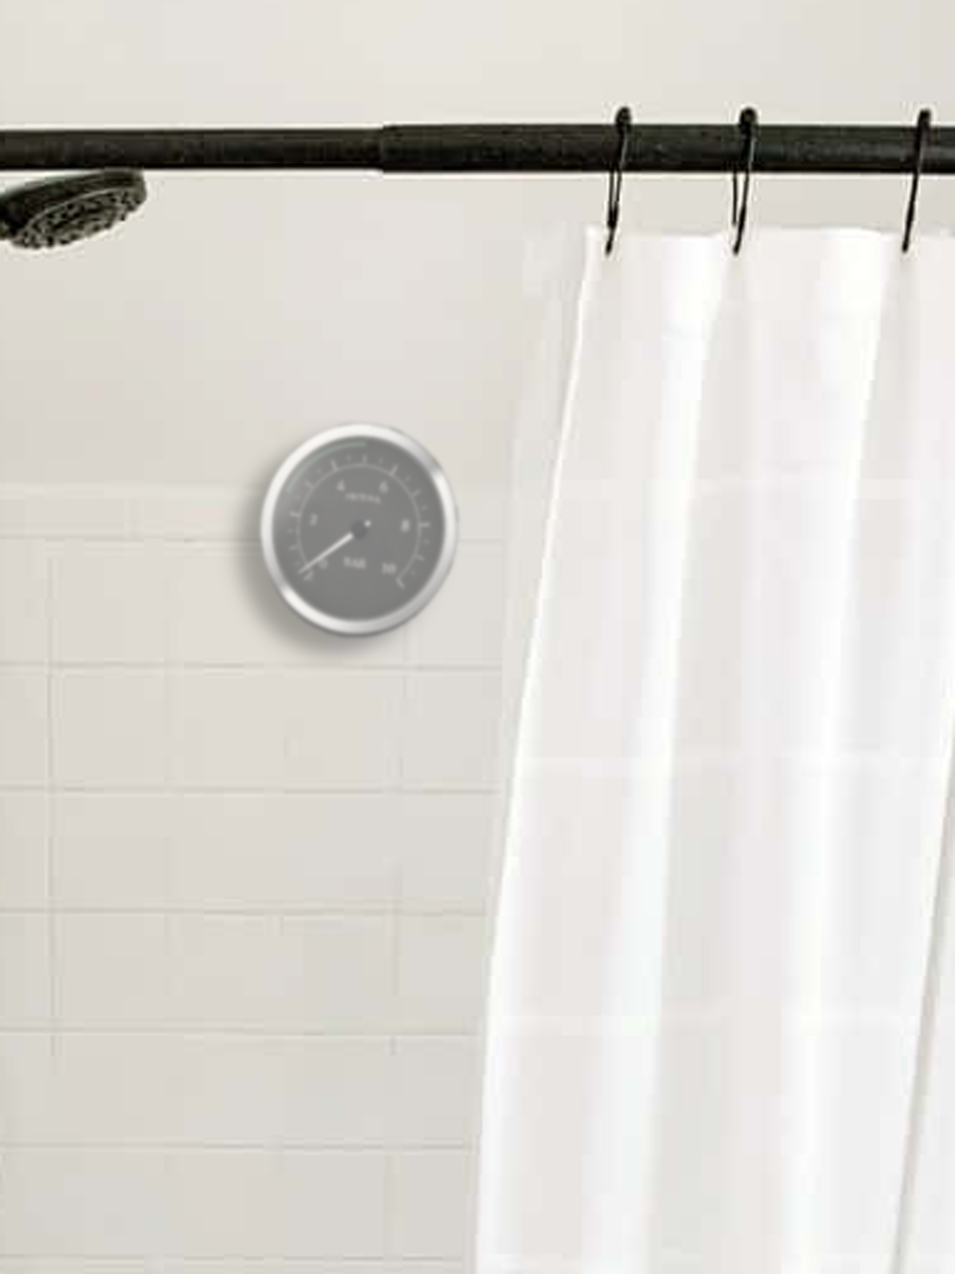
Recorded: 0.25 bar
